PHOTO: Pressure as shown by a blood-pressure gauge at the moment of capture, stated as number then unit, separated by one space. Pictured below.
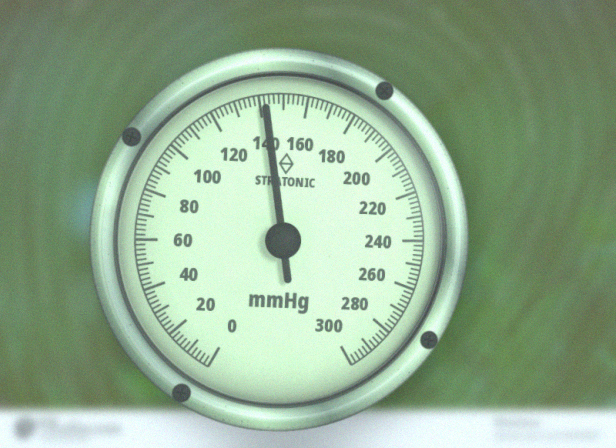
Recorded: 142 mmHg
